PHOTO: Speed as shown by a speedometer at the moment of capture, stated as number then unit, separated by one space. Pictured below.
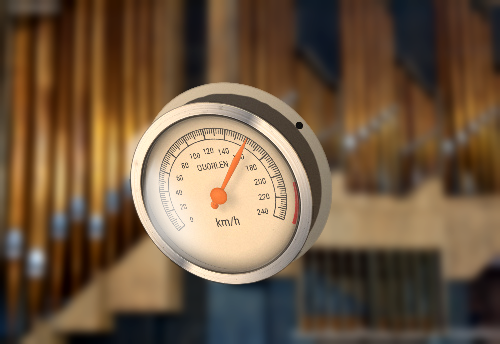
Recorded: 160 km/h
